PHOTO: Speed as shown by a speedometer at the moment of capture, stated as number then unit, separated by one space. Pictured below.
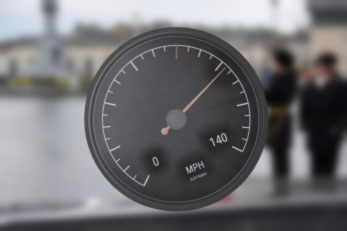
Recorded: 102.5 mph
